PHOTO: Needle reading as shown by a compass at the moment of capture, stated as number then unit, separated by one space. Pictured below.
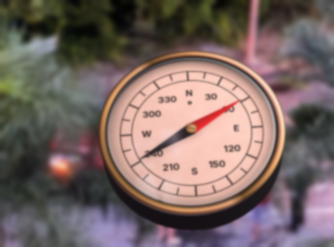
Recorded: 60 °
